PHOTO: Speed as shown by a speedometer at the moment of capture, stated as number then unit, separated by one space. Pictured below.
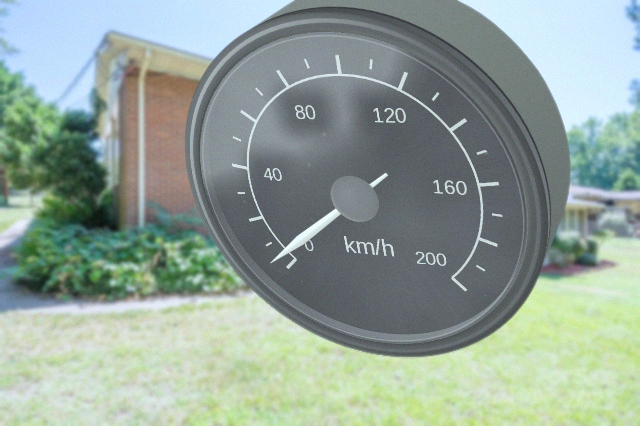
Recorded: 5 km/h
